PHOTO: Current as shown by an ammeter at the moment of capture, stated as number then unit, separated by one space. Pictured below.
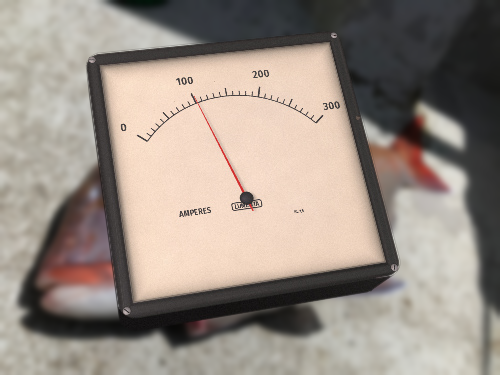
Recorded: 100 A
